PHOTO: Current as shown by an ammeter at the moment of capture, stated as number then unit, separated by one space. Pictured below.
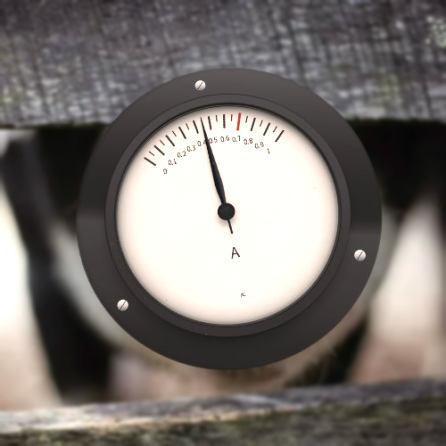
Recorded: 0.45 A
